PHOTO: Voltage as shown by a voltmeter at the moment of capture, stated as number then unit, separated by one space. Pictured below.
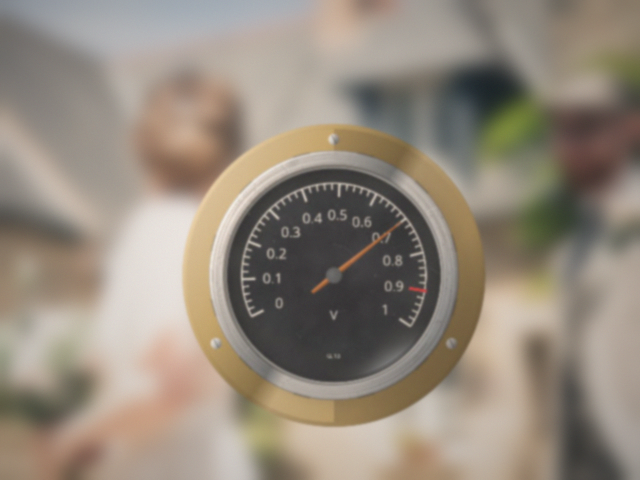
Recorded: 0.7 V
